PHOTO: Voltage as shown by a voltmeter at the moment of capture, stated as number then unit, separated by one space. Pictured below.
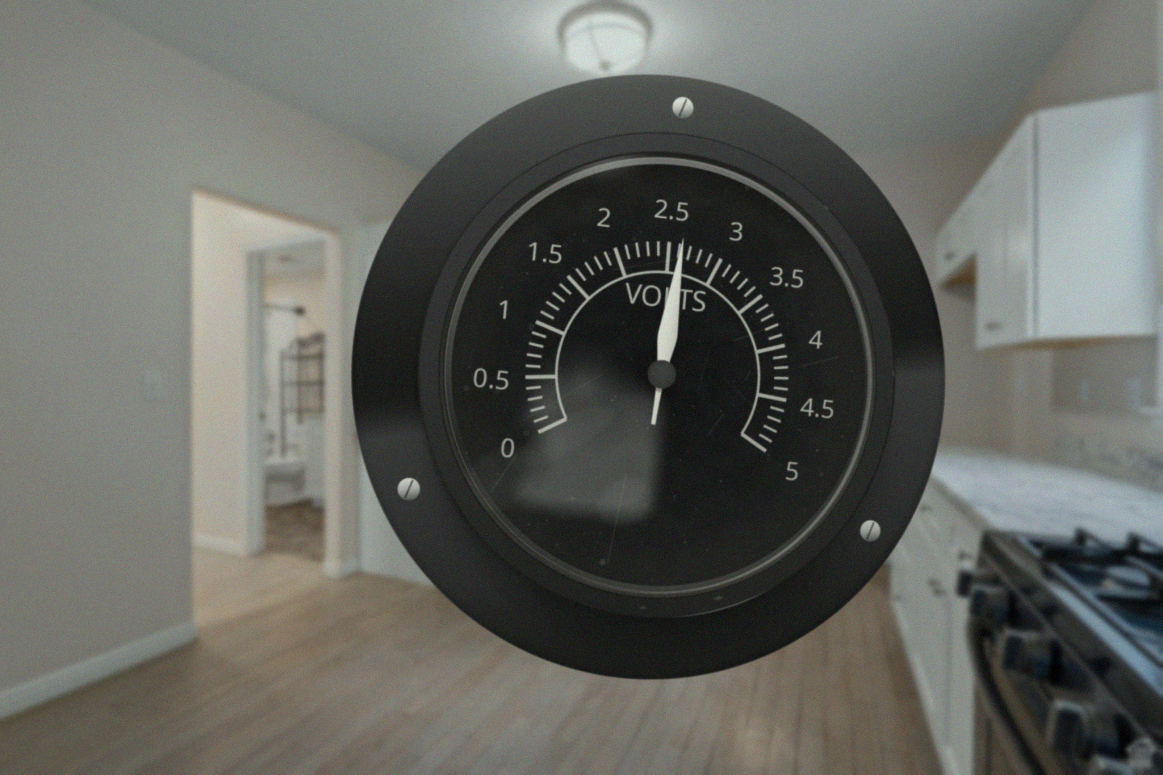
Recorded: 2.6 V
